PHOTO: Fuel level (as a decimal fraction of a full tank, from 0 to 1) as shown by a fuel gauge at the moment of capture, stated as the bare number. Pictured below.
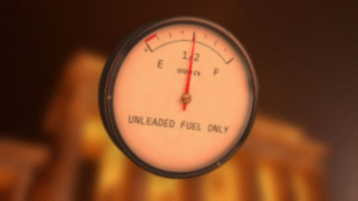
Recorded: 0.5
